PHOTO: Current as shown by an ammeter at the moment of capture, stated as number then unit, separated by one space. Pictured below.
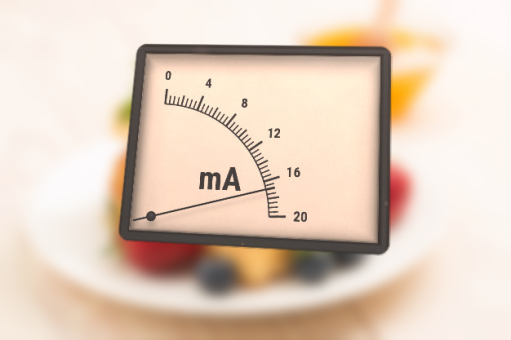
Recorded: 17 mA
